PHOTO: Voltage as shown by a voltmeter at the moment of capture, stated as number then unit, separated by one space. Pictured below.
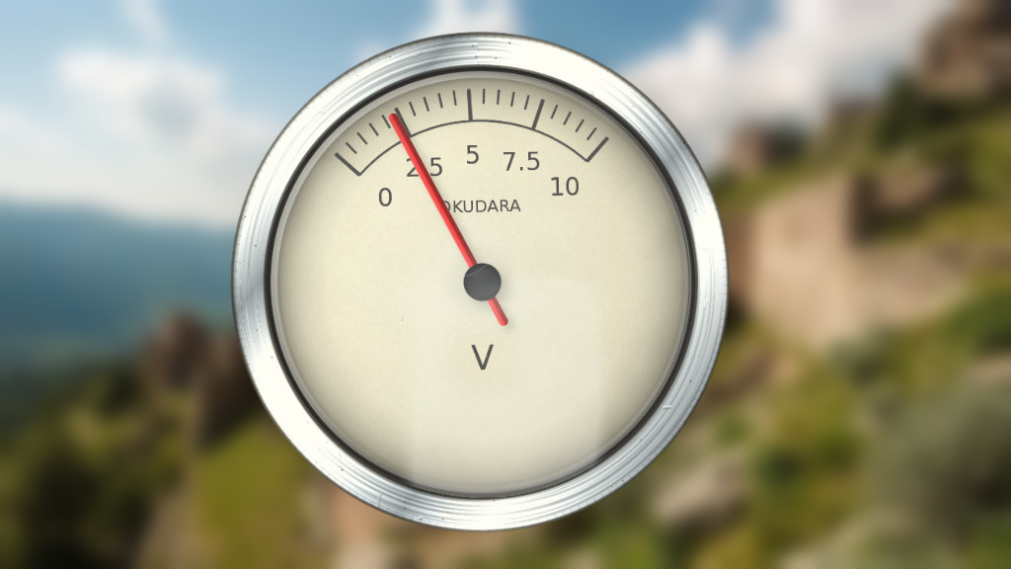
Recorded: 2.25 V
